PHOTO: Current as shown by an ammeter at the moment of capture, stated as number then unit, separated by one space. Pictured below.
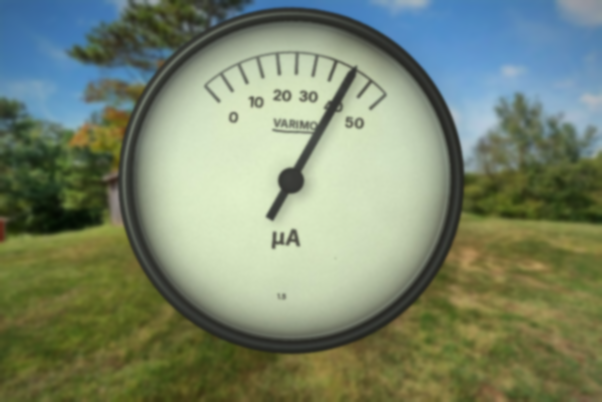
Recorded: 40 µA
